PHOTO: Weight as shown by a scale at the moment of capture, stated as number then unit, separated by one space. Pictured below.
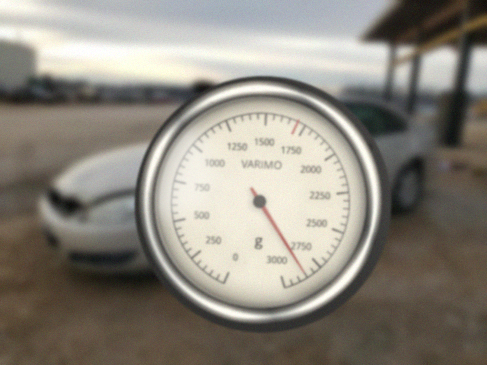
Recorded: 2850 g
